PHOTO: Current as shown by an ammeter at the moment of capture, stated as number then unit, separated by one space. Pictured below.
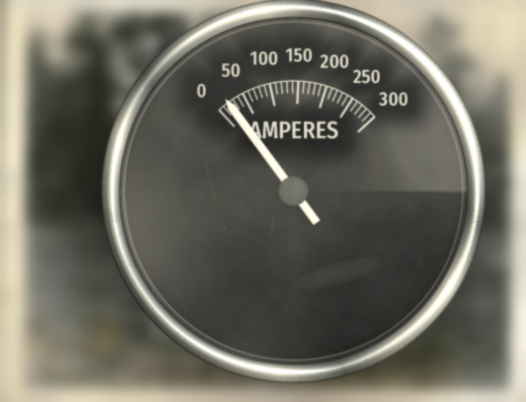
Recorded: 20 A
